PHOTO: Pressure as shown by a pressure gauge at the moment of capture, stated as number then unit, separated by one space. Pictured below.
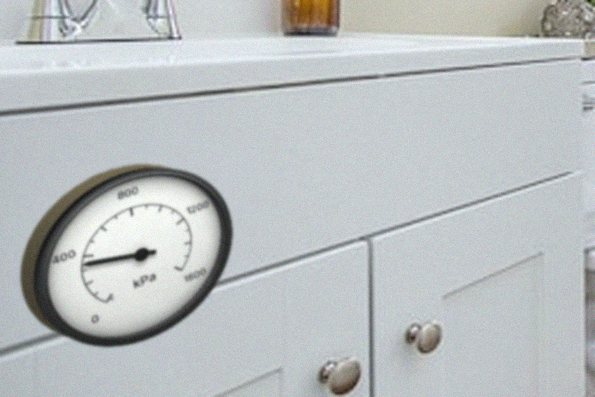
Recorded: 350 kPa
